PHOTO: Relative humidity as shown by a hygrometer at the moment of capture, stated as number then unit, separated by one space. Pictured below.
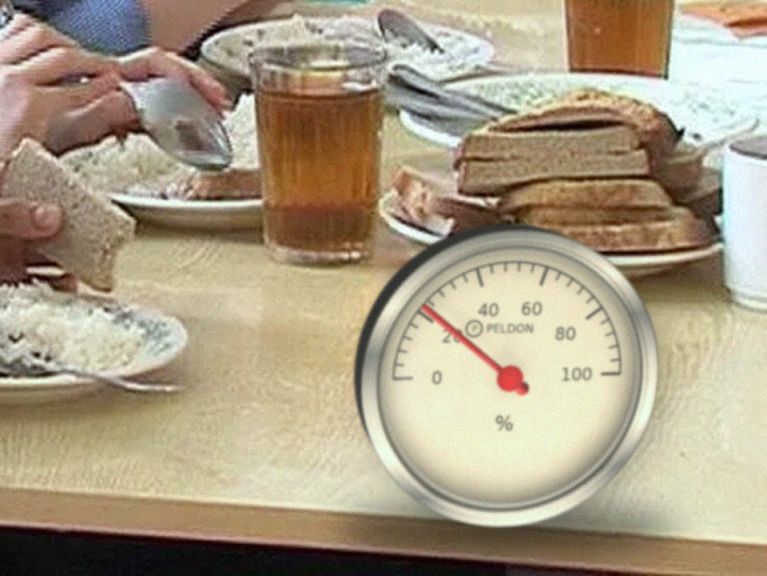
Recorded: 22 %
